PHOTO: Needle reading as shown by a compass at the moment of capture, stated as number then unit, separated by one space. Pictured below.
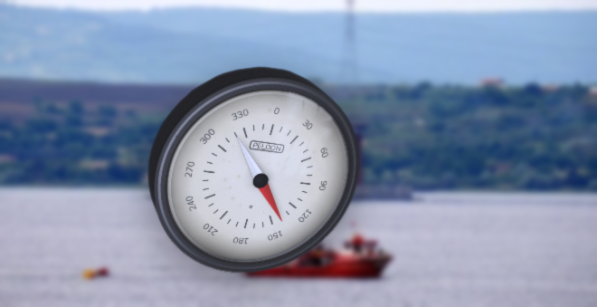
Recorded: 140 °
